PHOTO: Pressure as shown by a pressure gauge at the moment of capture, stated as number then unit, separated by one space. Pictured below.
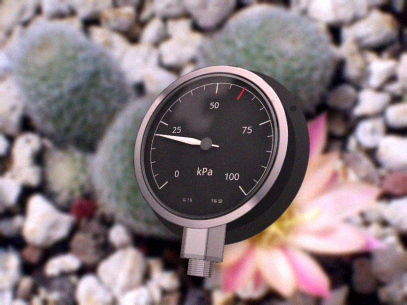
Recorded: 20 kPa
